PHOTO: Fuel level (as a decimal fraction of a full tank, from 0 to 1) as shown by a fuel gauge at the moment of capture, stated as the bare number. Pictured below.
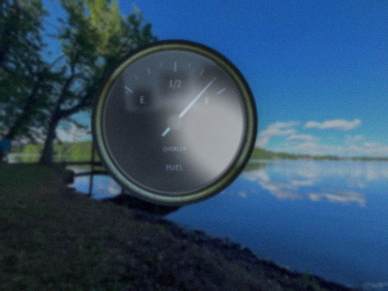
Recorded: 0.875
